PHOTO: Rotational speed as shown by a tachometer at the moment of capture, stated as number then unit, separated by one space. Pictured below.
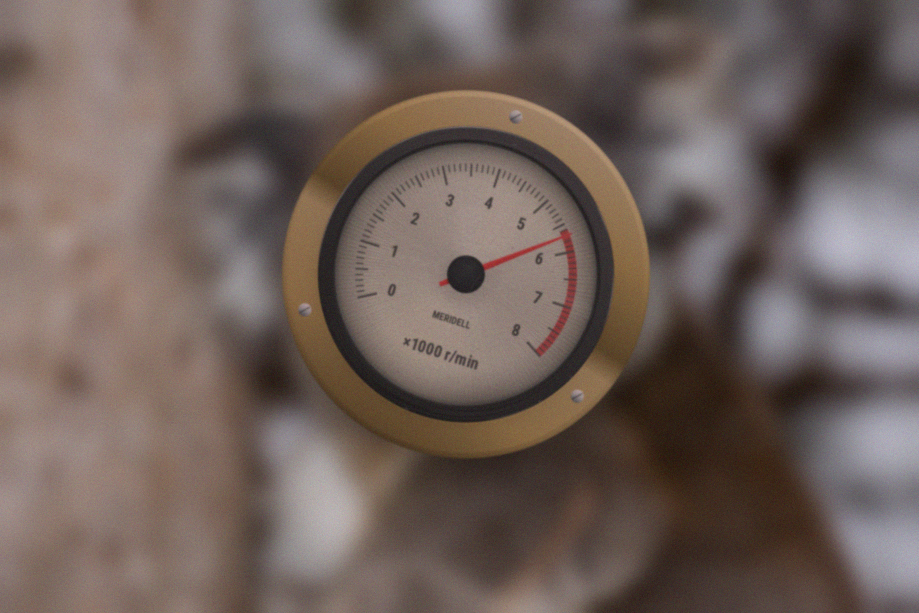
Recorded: 5700 rpm
